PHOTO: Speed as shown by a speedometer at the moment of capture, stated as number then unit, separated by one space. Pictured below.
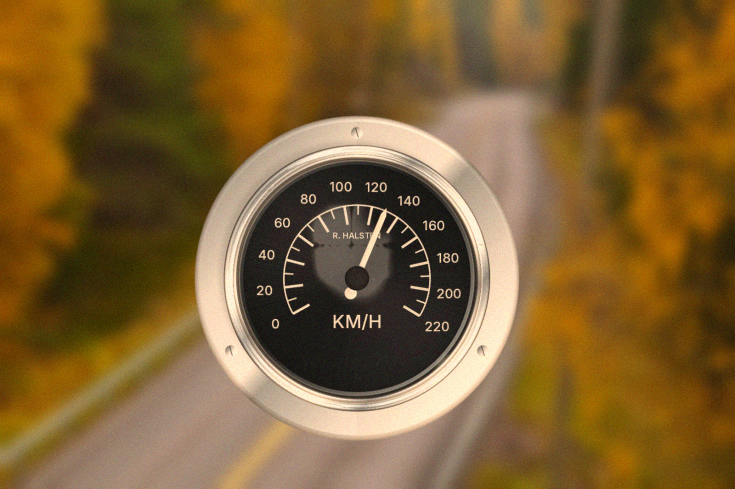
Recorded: 130 km/h
